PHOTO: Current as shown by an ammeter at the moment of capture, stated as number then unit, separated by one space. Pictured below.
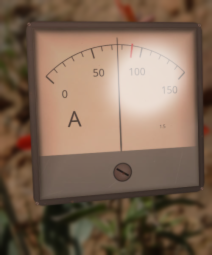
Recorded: 75 A
